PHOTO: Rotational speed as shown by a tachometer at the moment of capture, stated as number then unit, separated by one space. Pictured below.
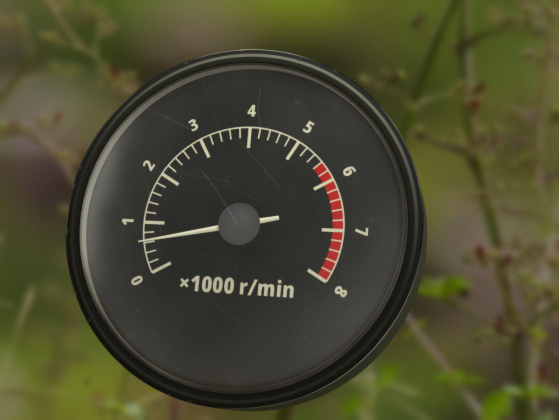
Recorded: 600 rpm
